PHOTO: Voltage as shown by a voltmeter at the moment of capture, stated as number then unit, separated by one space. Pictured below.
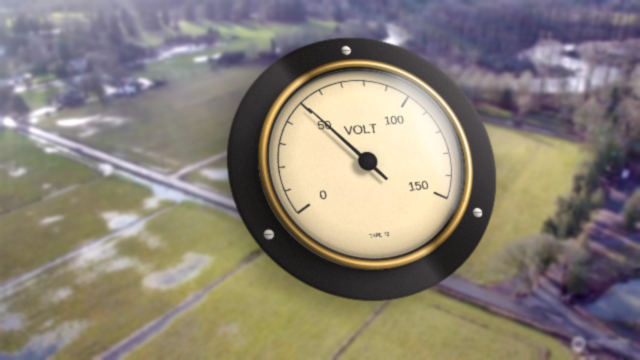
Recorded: 50 V
